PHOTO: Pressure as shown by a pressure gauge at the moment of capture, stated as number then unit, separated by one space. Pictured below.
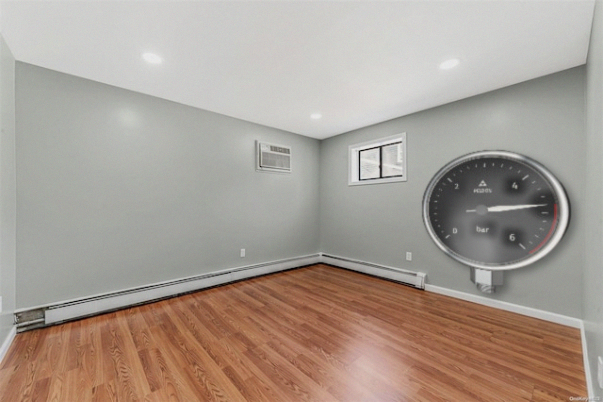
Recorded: 4.8 bar
